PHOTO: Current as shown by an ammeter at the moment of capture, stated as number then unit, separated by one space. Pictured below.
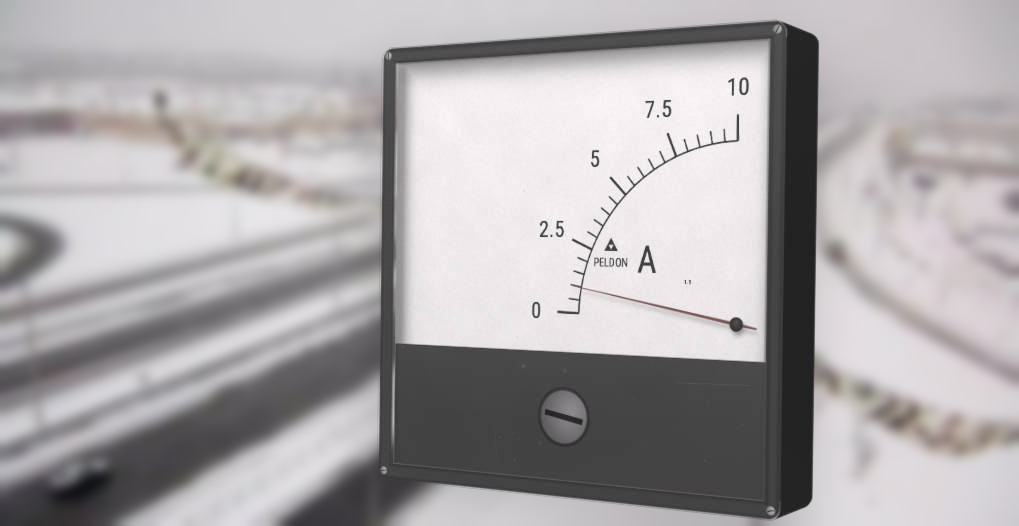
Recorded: 1 A
